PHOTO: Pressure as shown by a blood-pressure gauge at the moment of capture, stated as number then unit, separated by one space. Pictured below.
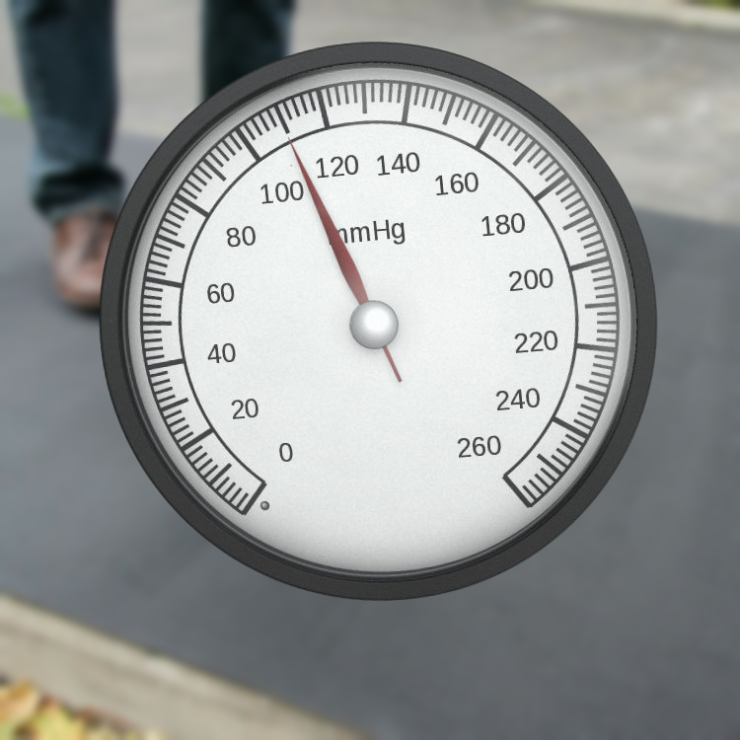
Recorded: 110 mmHg
